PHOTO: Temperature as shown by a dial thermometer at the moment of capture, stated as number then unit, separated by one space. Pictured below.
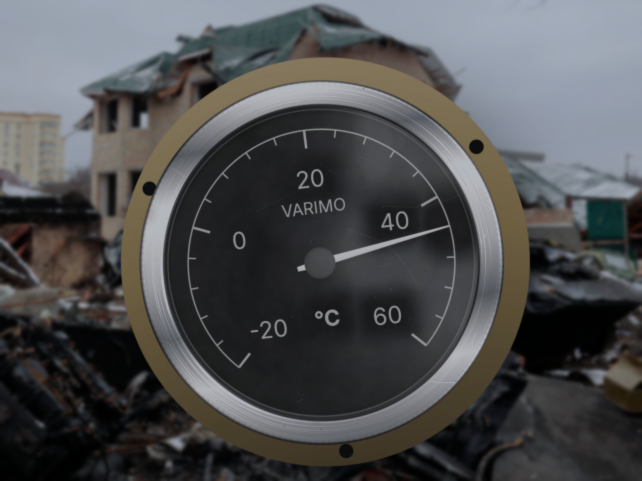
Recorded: 44 °C
